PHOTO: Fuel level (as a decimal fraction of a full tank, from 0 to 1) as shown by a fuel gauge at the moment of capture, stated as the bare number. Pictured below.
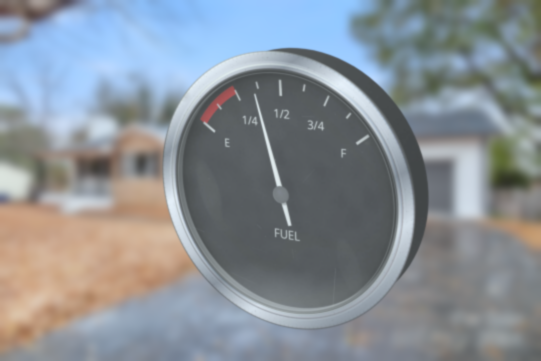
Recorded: 0.375
